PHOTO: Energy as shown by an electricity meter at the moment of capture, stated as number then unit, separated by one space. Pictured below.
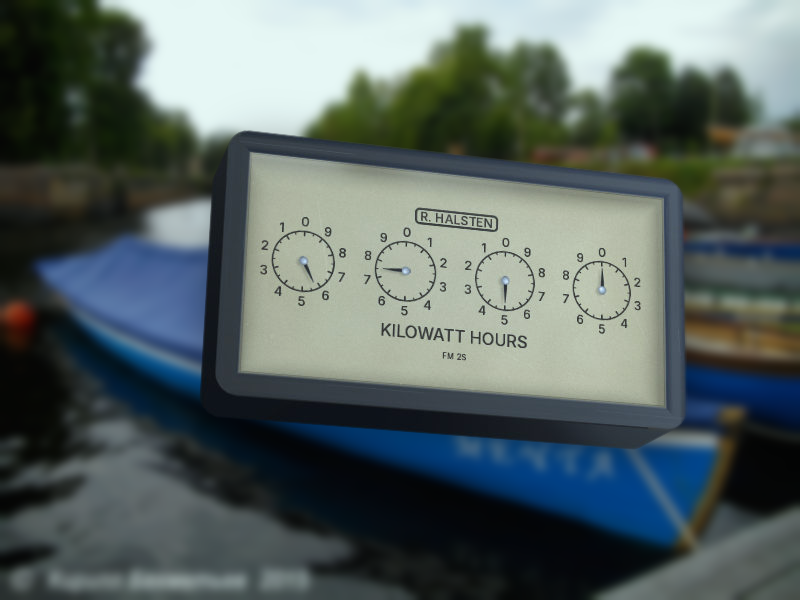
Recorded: 5750 kWh
